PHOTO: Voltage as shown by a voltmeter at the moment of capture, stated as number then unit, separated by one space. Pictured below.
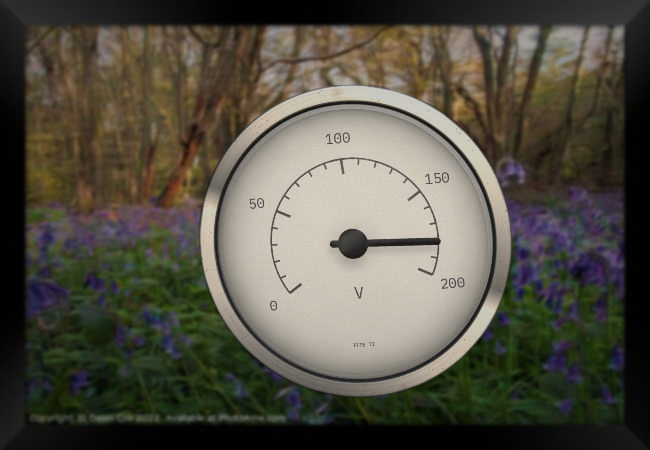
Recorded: 180 V
